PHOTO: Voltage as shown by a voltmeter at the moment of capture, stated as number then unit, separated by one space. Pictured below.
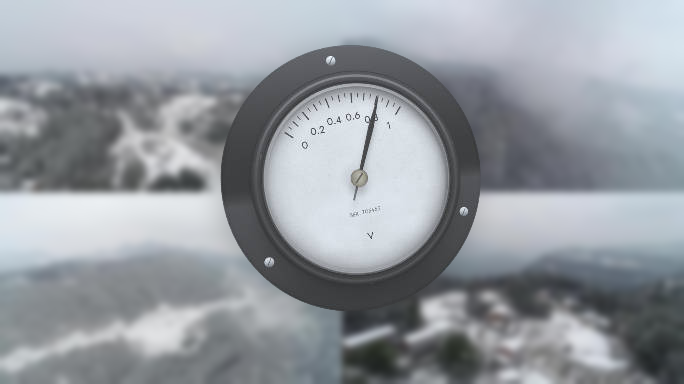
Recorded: 0.8 V
